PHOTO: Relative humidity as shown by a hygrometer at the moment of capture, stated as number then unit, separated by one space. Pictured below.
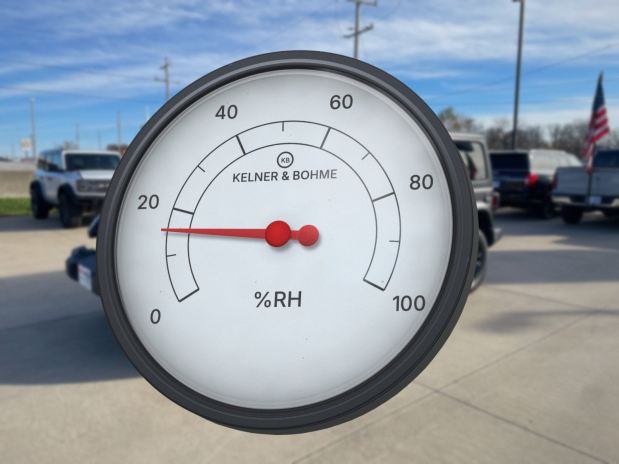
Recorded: 15 %
